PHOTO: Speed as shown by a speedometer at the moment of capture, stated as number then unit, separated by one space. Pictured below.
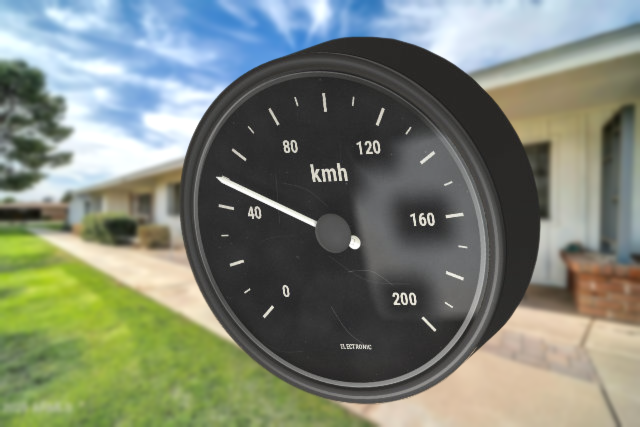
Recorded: 50 km/h
